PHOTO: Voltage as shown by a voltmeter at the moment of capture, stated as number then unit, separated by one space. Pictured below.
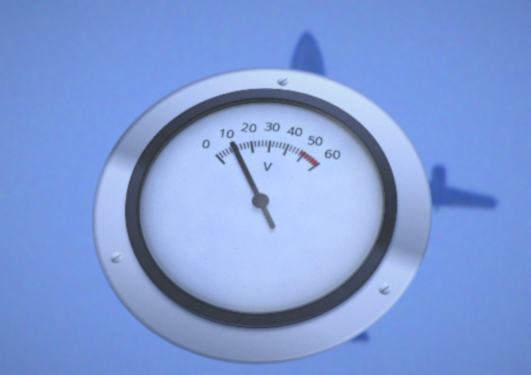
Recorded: 10 V
